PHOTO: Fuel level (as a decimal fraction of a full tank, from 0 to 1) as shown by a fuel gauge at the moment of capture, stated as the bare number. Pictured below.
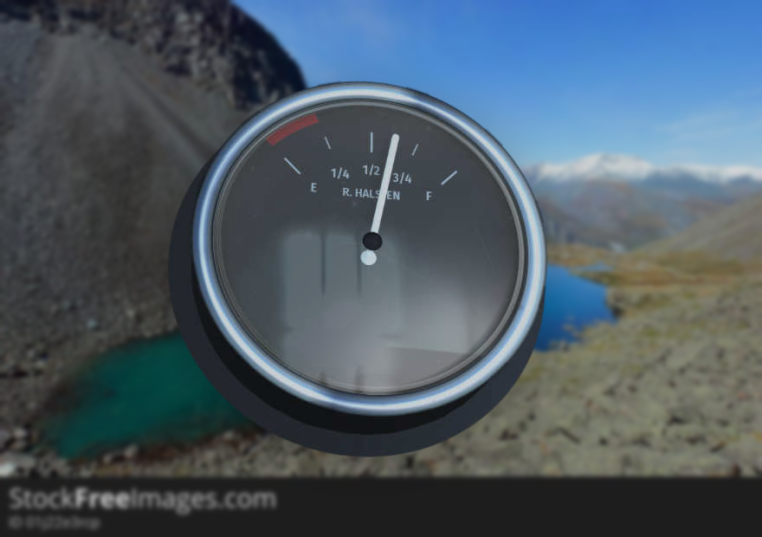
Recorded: 0.625
